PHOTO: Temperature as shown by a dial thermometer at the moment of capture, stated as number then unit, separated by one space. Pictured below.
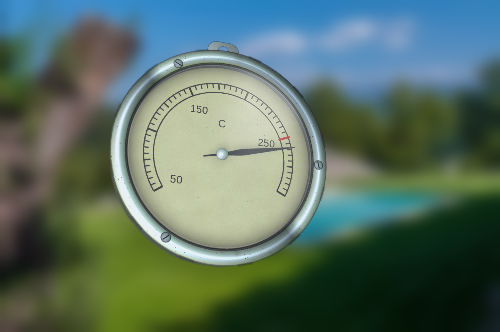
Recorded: 260 °C
